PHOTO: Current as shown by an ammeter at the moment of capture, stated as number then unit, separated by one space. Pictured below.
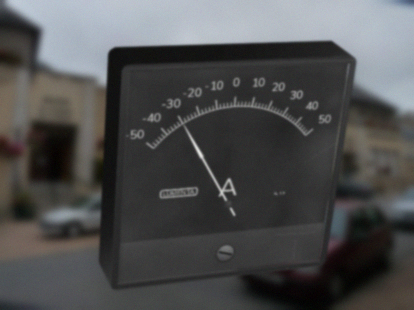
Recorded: -30 A
